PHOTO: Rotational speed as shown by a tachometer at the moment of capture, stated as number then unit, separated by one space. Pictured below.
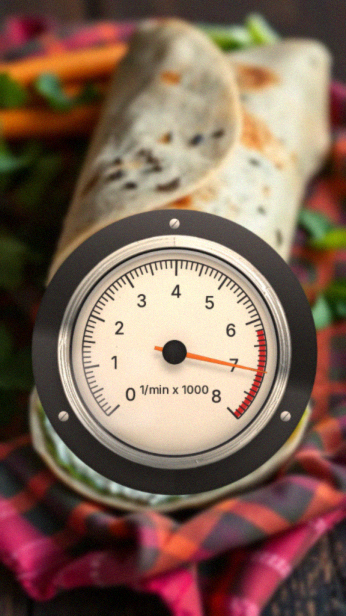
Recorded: 7000 rpm
